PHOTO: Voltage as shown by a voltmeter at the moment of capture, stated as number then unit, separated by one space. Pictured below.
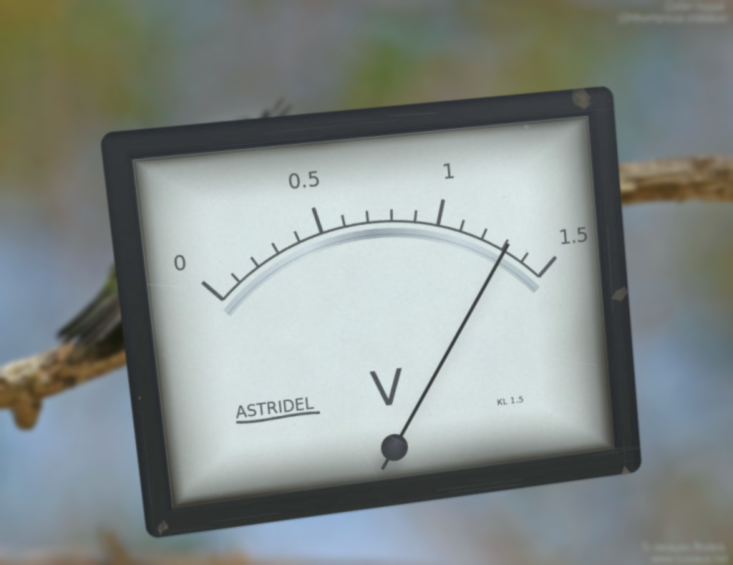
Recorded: 1.3 V
